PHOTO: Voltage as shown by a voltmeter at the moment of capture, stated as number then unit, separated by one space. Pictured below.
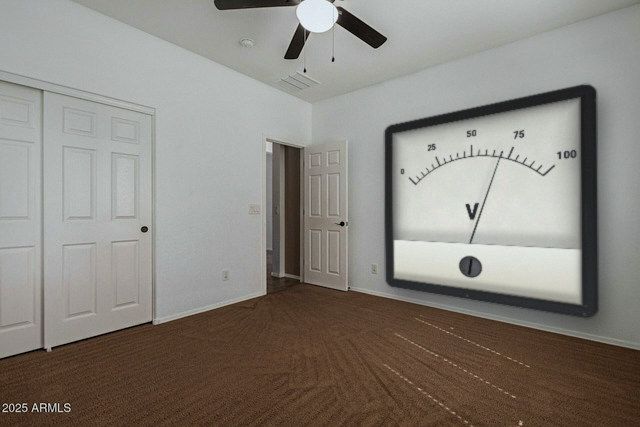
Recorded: 70 V
